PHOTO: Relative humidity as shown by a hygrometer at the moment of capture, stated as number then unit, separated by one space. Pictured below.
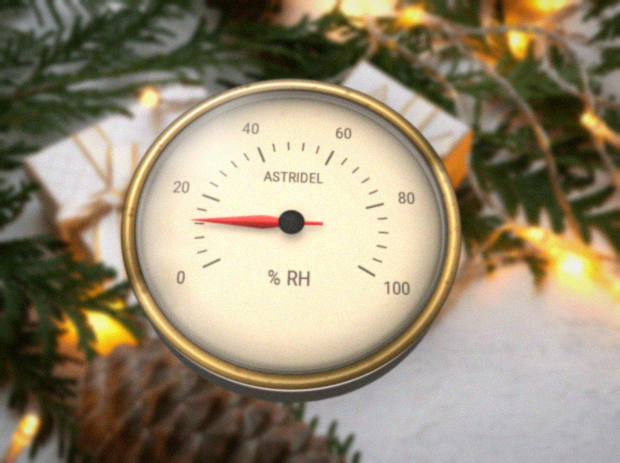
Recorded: 12 %
